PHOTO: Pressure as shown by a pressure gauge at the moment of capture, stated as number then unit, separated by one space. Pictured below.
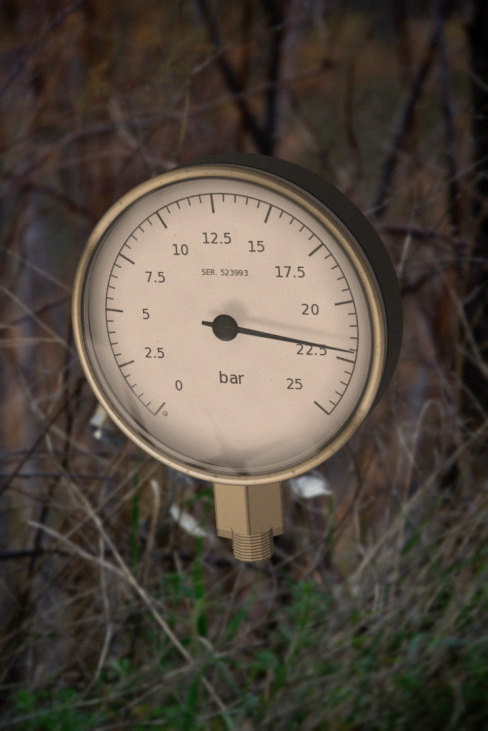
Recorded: 22 bar
